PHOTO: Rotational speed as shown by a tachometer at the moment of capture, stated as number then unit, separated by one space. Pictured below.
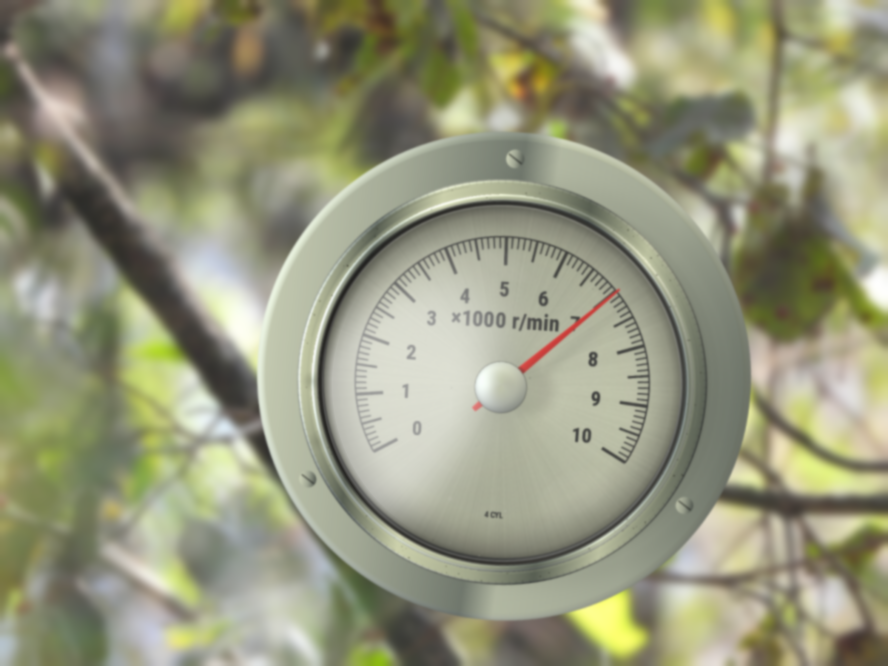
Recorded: 7000 rpm
